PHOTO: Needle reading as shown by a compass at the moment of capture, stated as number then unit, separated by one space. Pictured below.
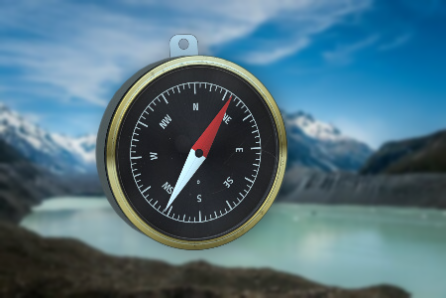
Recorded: 35 °
